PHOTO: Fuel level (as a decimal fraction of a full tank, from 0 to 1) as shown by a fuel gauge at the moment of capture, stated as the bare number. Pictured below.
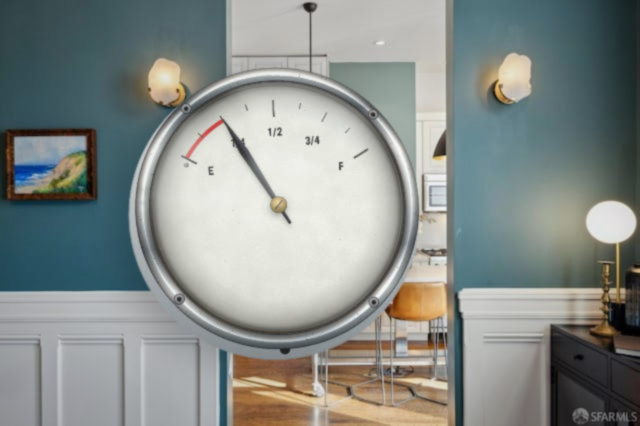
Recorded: 0.25
